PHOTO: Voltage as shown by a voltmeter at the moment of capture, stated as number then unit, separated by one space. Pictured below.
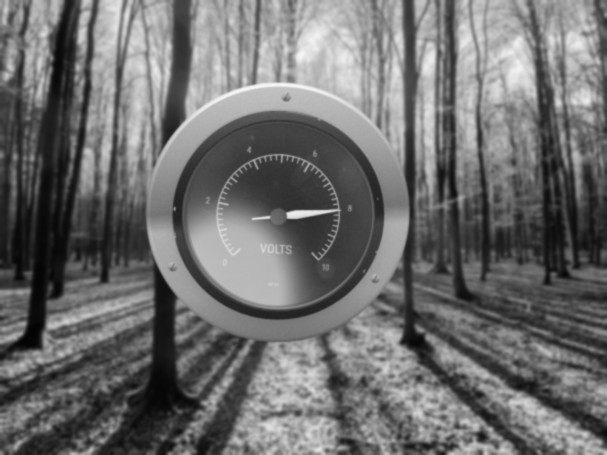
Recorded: 8 V
